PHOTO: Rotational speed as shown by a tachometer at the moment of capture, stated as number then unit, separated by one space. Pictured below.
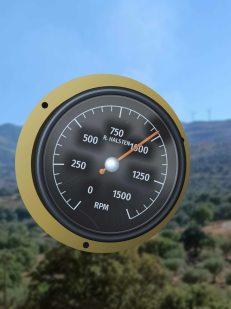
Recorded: 975 rpm
